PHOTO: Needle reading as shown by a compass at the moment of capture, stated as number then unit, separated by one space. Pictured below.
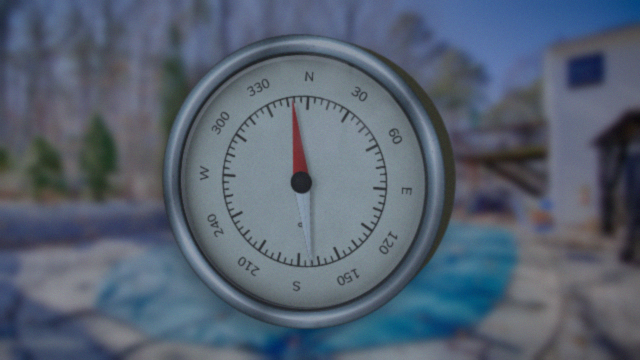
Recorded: 350 °
